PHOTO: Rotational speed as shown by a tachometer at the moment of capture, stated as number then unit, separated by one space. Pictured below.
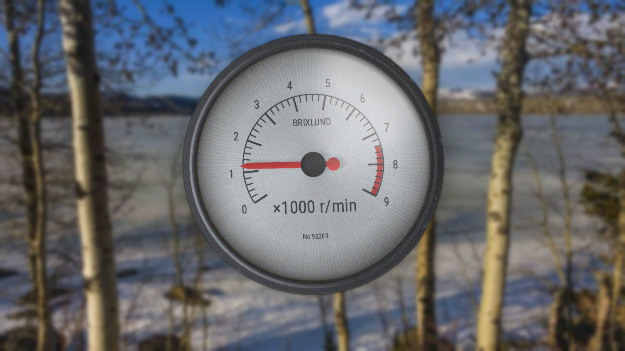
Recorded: 1200 rpm
